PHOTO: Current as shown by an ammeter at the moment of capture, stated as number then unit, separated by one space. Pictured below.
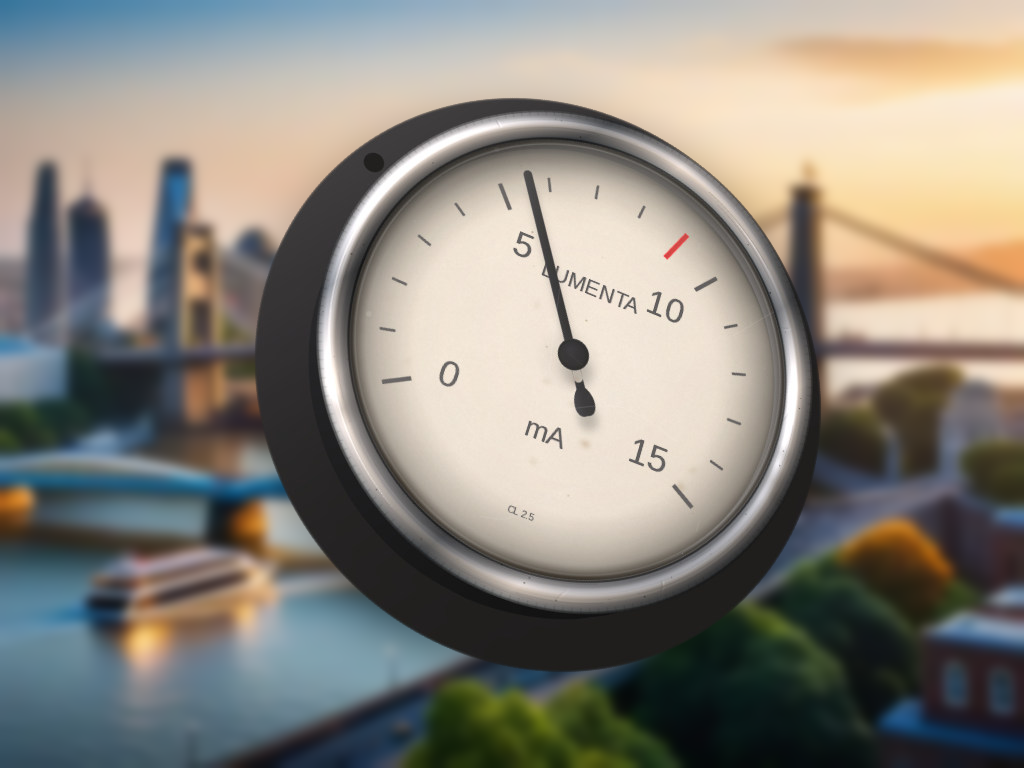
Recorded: 5.5 mA
